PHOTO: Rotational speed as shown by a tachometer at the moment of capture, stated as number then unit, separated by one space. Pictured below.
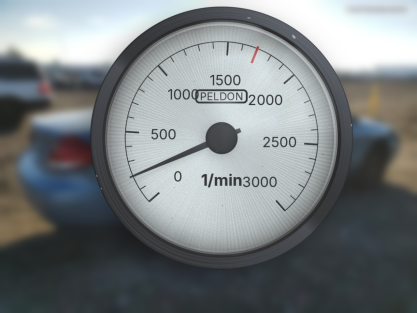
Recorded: 200 rpm
